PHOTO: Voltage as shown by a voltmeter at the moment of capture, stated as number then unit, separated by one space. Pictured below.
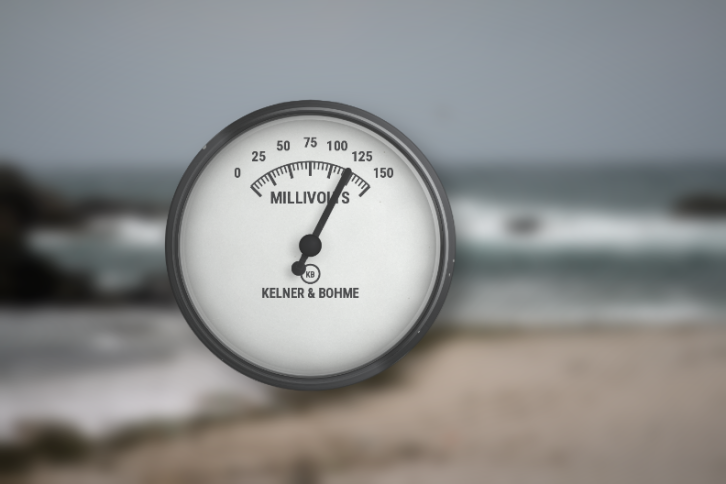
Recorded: 120 mV
